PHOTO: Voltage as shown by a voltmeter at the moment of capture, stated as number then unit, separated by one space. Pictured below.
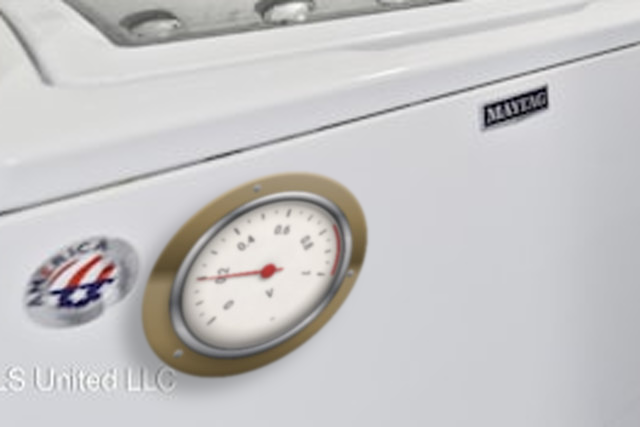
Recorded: 0.2 V
